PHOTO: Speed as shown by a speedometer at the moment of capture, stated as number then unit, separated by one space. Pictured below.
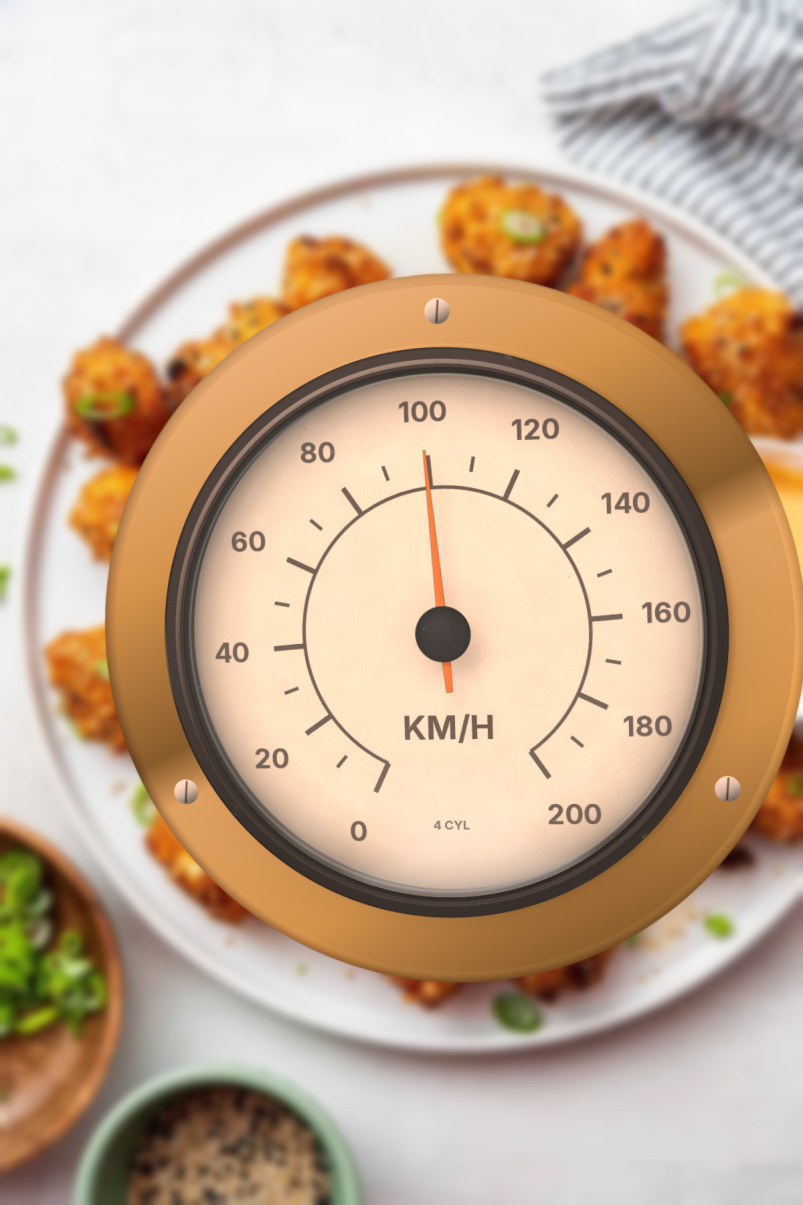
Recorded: 100 km/h
